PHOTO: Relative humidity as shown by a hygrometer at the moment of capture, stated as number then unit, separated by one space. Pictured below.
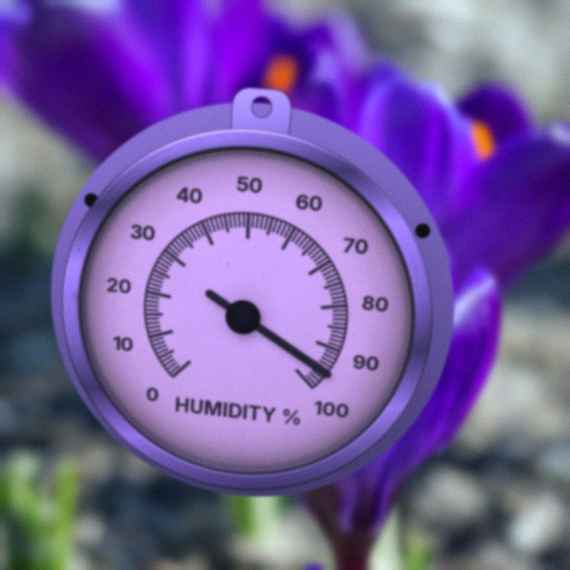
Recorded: 95 %
